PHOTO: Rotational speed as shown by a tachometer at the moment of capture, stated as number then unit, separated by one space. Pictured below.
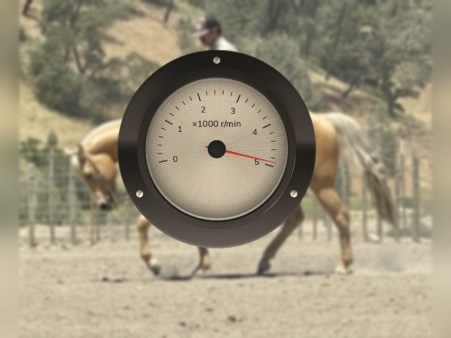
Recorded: 4900 rpm
